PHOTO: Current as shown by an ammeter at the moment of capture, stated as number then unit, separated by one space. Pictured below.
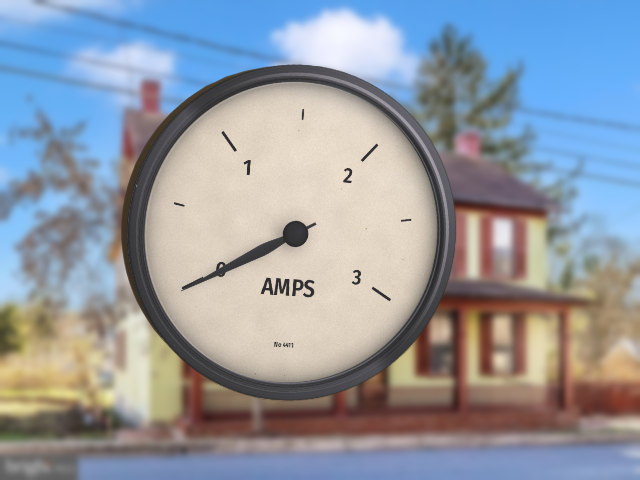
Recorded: 0 A
